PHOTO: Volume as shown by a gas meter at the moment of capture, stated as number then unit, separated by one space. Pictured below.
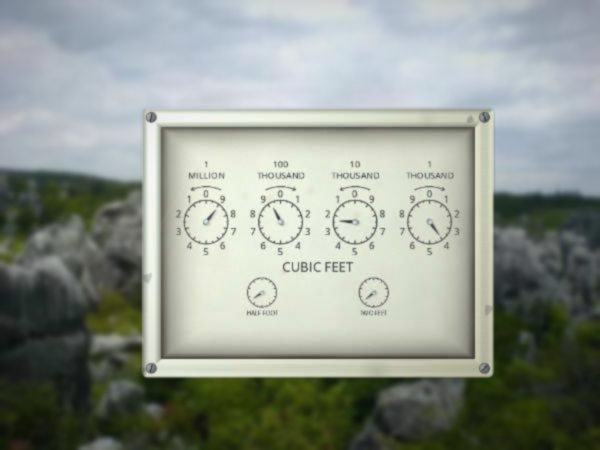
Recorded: 892400 ft³
